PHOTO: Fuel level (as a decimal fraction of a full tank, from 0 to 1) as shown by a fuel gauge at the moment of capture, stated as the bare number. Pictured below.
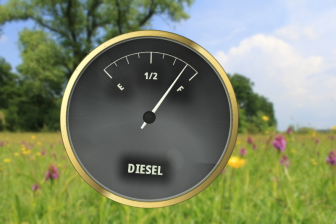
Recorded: 0.875
